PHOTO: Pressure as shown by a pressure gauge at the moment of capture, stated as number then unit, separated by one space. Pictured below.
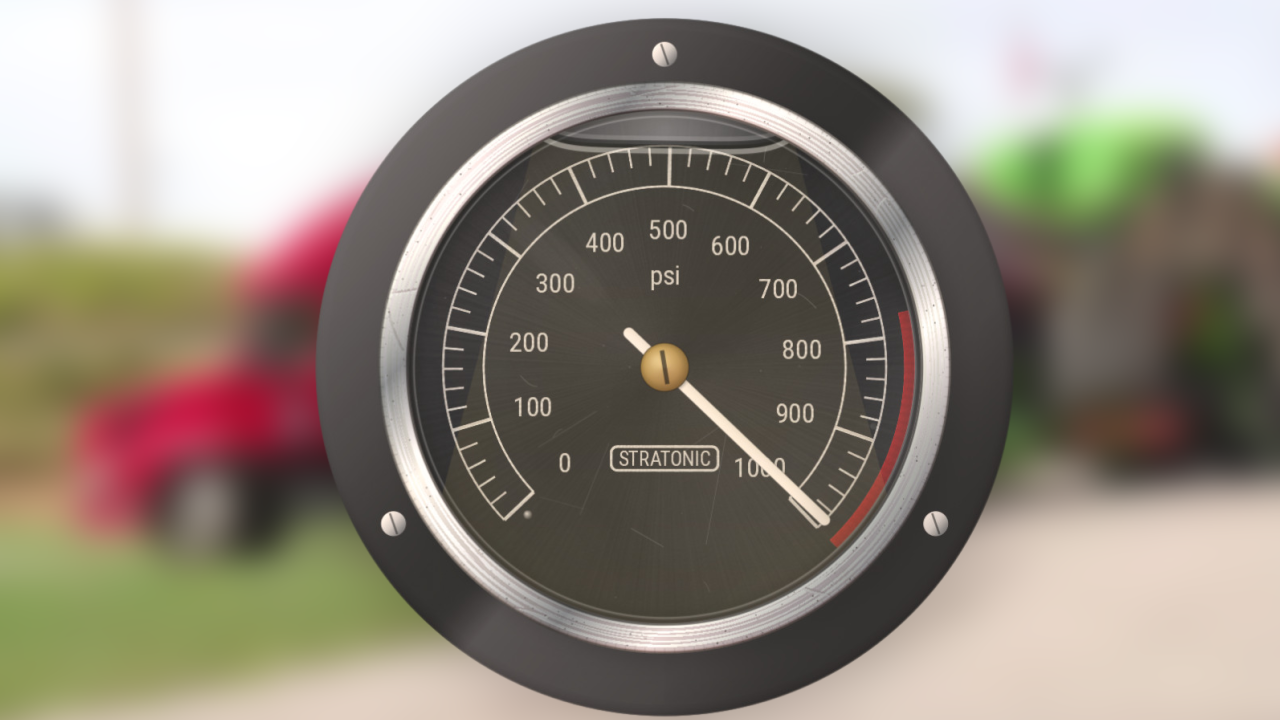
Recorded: 990 psi
